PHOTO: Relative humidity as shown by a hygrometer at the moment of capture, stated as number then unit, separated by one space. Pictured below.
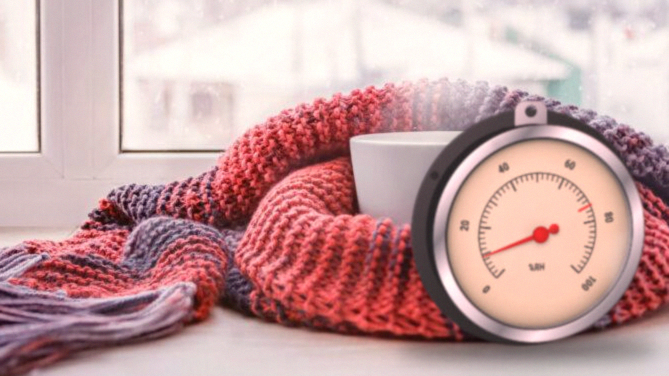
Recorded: 10 %
